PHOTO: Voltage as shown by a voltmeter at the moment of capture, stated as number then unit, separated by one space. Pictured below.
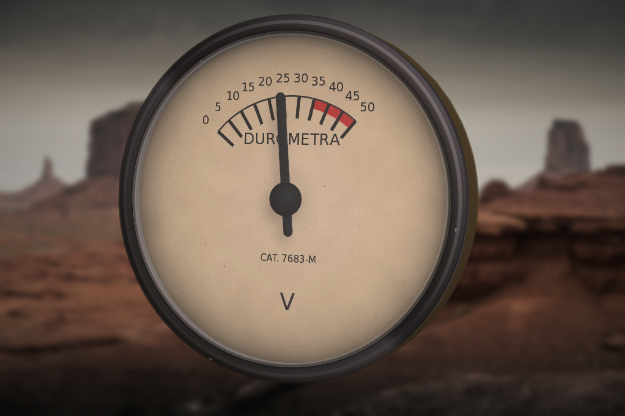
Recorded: 25 V
